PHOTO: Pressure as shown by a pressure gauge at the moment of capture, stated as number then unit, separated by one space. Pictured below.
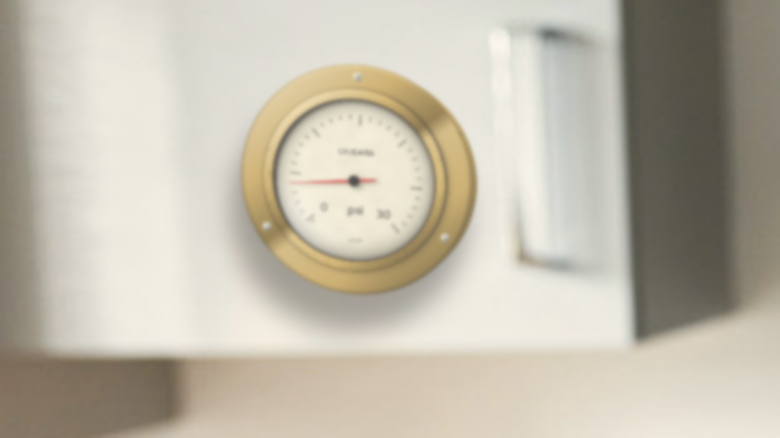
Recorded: 4 psi
